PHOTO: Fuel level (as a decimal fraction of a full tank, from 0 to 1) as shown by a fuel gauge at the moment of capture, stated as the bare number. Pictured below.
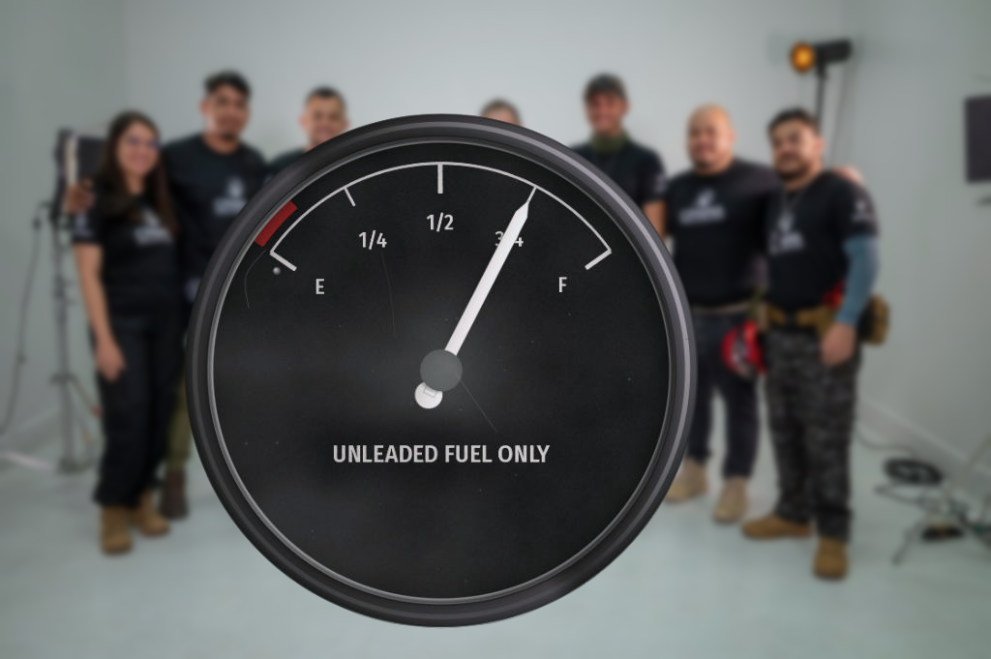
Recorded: 0.75
